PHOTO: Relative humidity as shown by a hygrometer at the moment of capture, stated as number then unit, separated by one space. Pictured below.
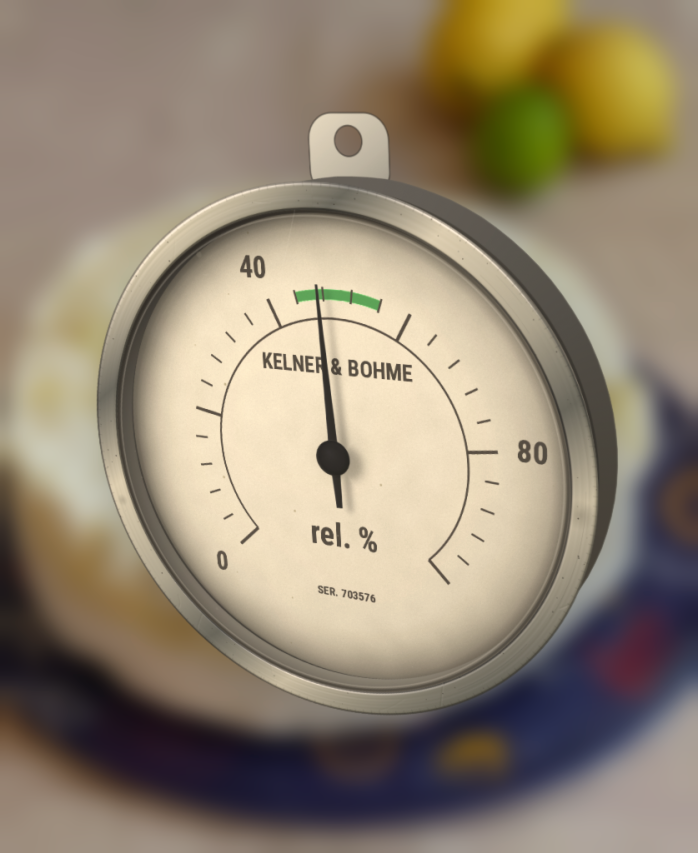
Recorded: 48 %
